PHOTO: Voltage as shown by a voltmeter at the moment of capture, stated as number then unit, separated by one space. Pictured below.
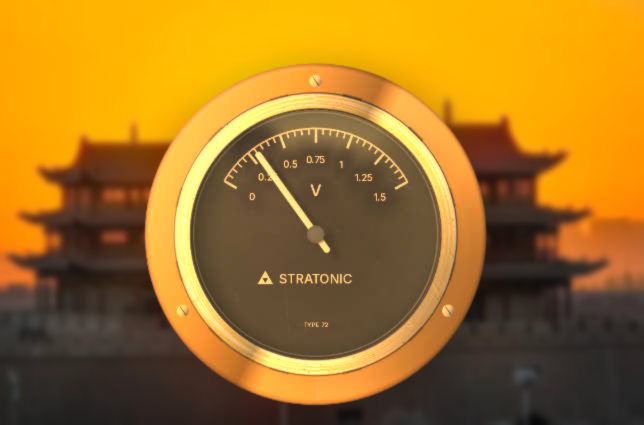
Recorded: 0.3 V
